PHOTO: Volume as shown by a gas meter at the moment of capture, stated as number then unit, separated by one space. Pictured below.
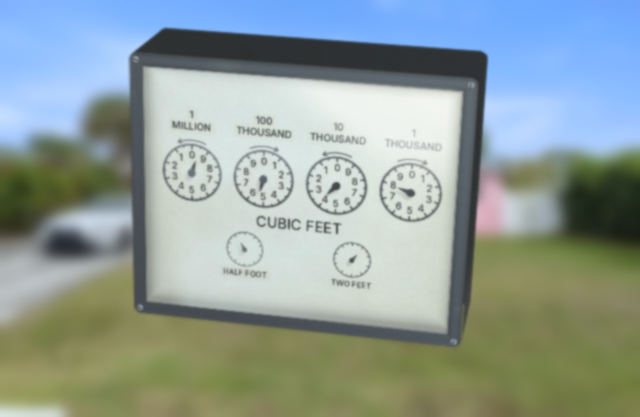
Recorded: 953800 ft³
